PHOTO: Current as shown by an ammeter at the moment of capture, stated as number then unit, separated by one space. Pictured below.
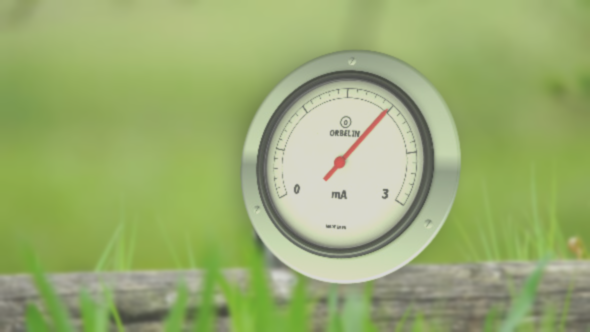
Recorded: 2 mA
